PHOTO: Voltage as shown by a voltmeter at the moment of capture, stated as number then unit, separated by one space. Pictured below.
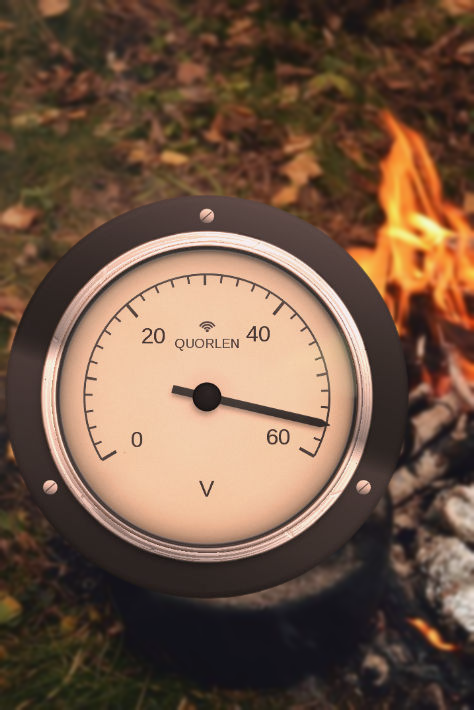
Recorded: 56 V
